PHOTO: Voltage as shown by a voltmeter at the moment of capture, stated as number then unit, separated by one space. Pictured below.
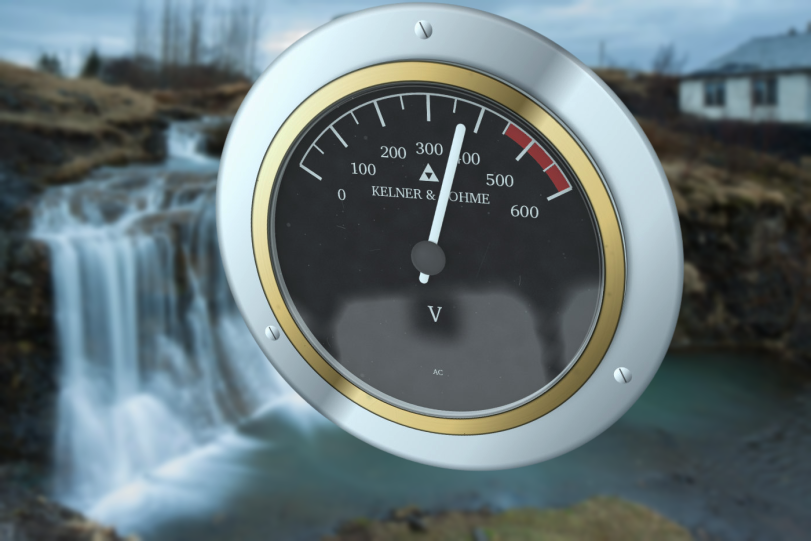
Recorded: 375 V
